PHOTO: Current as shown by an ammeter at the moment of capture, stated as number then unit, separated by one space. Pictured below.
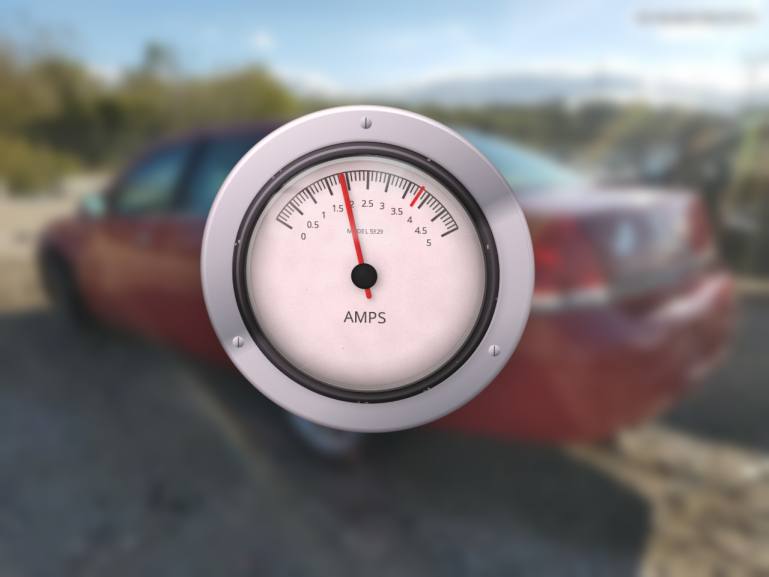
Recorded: 1.9 A
